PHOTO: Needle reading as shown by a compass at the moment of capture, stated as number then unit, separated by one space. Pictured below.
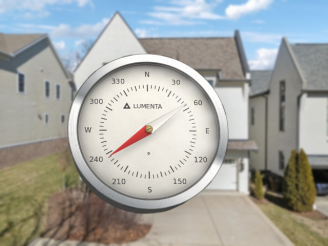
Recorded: 235 °
